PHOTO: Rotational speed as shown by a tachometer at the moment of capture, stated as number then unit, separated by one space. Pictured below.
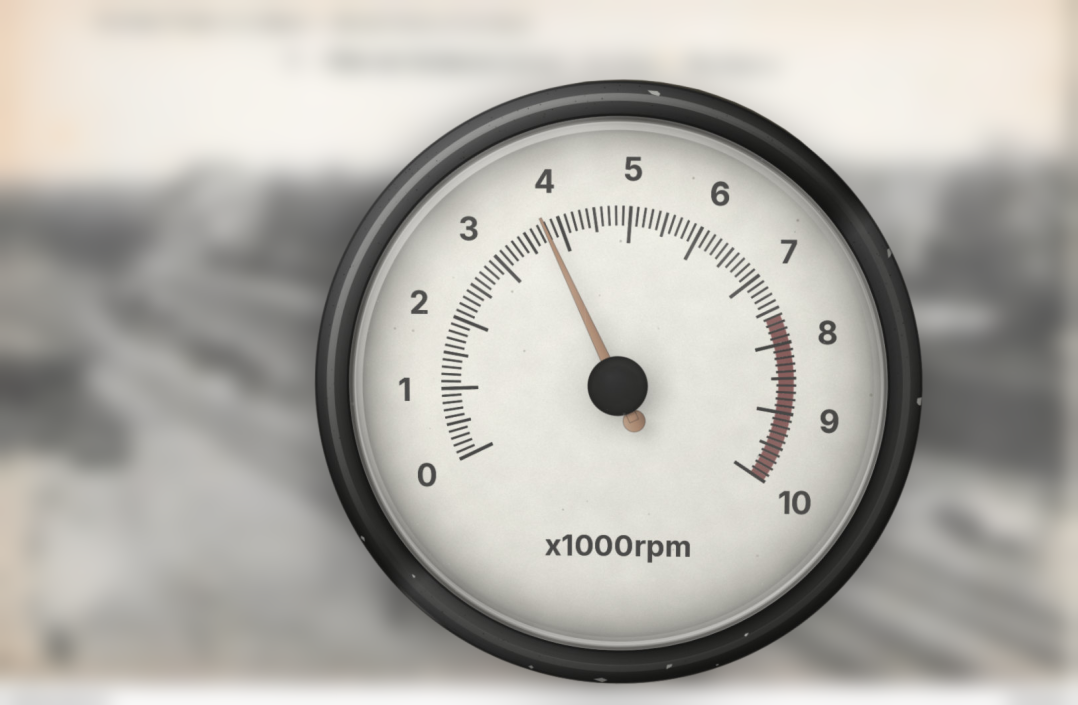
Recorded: 3800 rpm
